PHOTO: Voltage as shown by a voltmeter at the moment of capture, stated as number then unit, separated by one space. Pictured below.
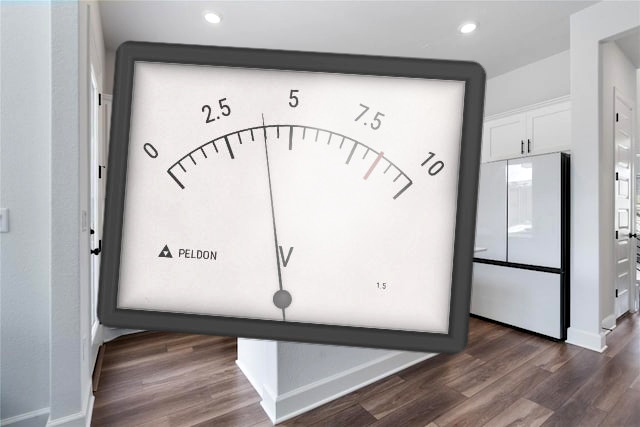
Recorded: 4 V
